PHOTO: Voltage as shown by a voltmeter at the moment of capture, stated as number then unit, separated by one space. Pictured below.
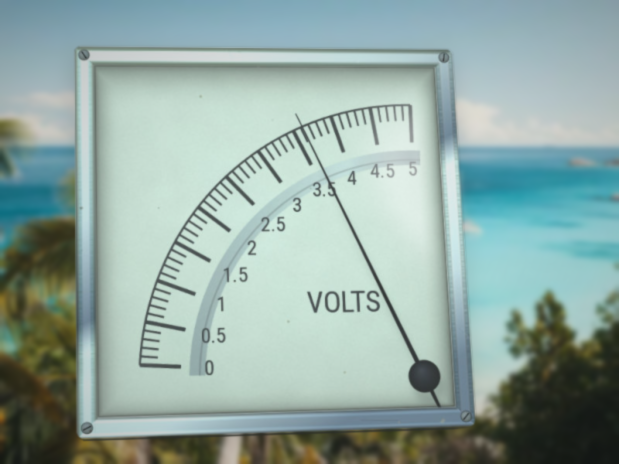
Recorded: 3.6 V
